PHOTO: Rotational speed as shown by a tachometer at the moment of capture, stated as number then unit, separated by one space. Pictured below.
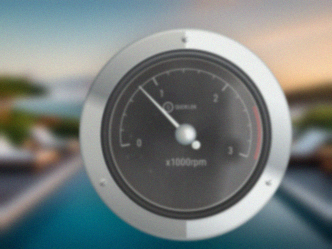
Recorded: 800 rpm
